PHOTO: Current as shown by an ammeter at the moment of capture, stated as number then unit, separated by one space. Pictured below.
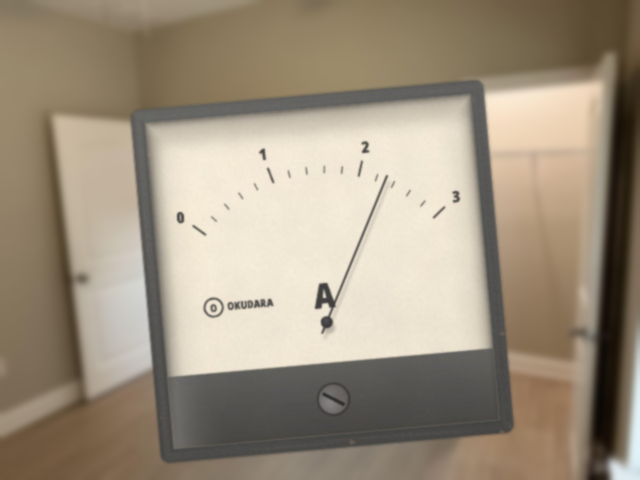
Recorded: 2.3 A
